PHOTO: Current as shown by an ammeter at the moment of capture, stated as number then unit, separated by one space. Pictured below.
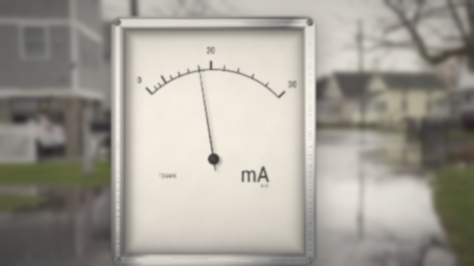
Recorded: 18 mA
